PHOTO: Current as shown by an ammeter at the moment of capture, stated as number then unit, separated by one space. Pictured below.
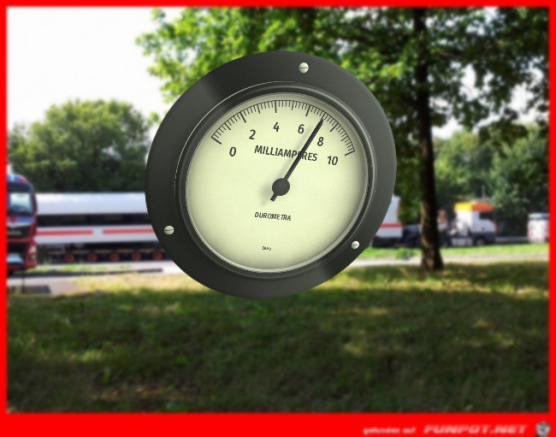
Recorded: 7 mA
